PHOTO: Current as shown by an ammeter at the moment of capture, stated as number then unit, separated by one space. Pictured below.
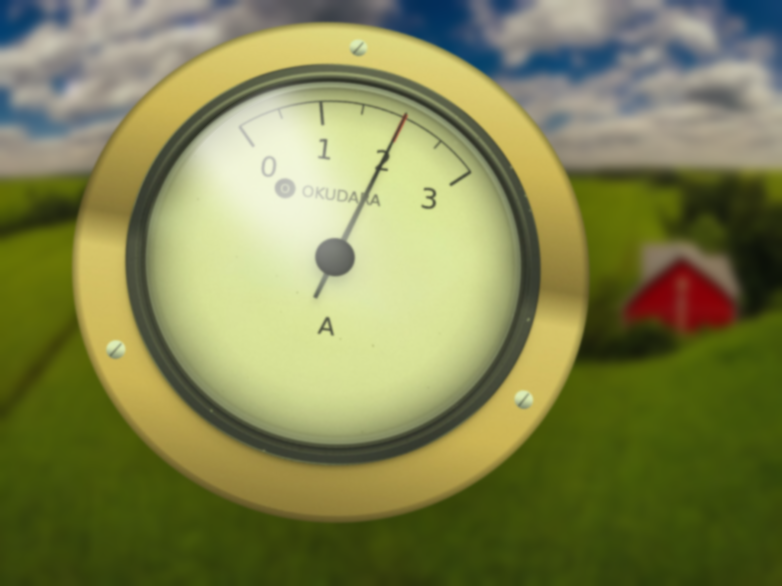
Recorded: 2 A
